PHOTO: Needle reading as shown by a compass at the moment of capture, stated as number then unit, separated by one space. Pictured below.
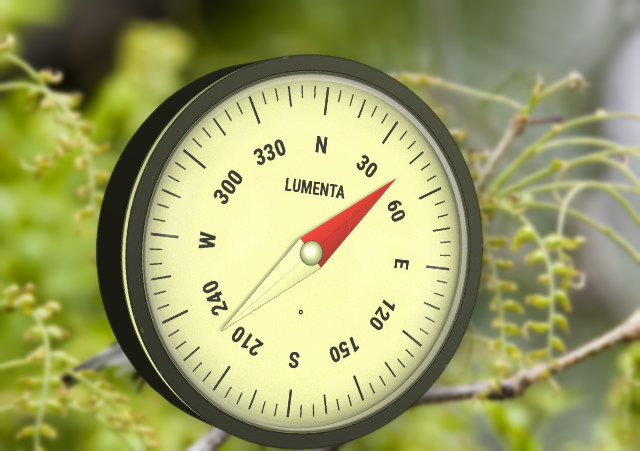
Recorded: 45 °
